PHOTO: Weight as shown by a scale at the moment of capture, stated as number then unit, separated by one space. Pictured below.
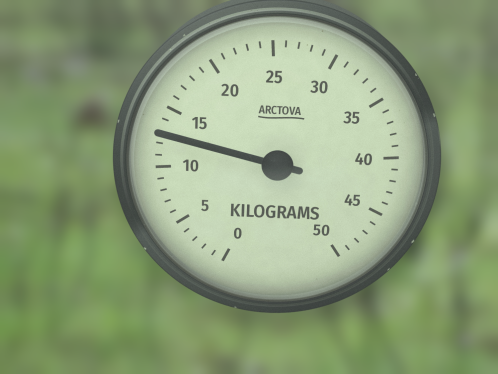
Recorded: 13 kg
